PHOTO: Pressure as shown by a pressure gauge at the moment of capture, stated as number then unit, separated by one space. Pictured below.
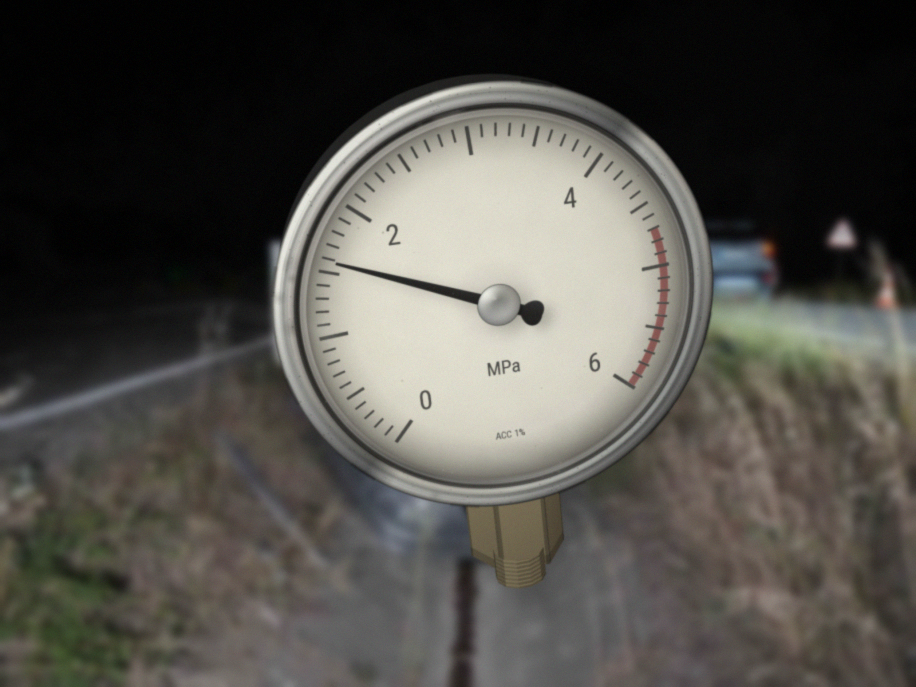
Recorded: 1.6 MPa
